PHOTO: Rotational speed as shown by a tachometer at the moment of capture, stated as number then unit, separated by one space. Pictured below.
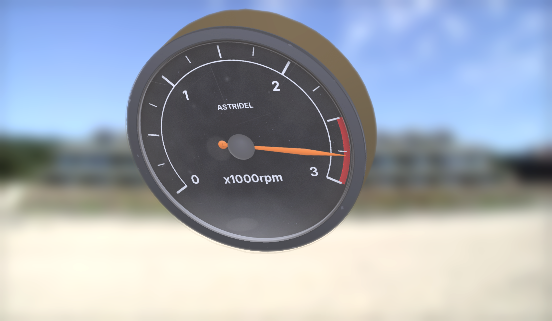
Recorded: 2750 rpm
